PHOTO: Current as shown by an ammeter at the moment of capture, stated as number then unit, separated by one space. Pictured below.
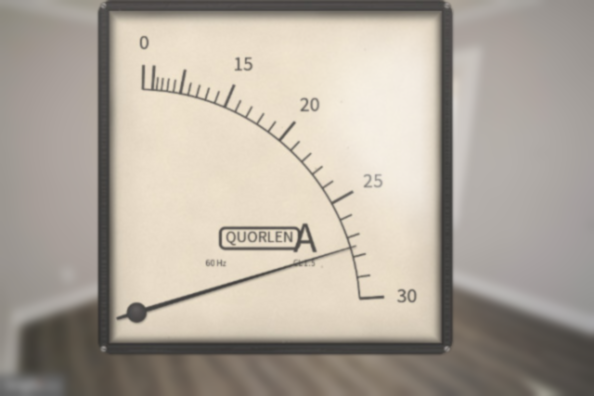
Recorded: 27.5 A
